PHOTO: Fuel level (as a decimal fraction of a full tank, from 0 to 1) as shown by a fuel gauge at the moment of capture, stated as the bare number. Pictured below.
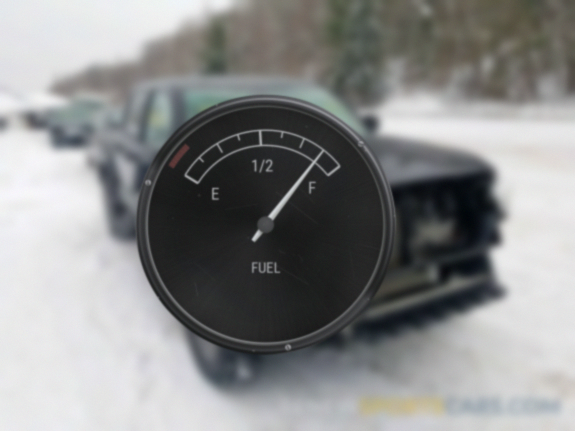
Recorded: 0.875
